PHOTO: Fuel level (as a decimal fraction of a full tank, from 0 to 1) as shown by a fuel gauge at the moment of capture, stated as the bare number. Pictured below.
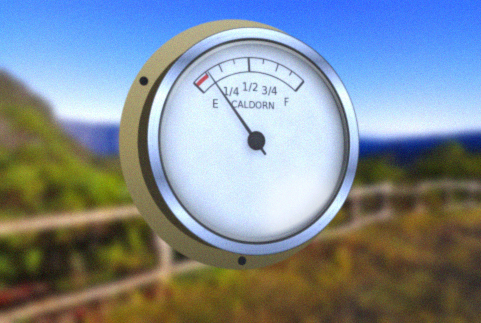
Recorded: 0.125
